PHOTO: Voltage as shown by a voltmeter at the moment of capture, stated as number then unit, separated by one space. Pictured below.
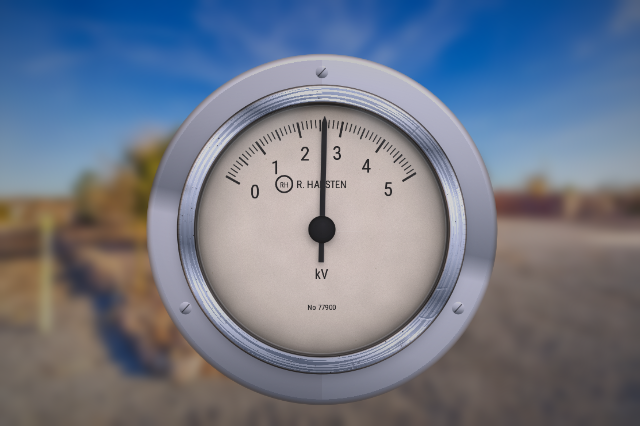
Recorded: 2.6 kV
